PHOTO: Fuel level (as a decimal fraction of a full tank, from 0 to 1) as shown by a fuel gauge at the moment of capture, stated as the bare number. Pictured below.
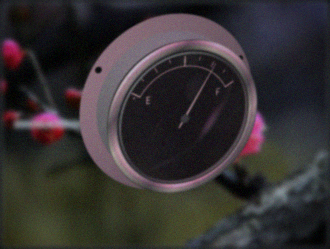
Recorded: 0.75
